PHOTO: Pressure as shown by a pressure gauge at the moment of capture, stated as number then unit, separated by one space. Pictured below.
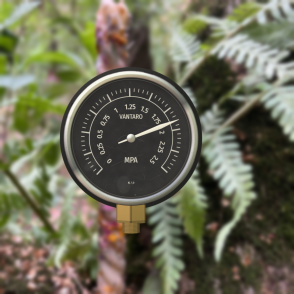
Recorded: 1.9 MPa
